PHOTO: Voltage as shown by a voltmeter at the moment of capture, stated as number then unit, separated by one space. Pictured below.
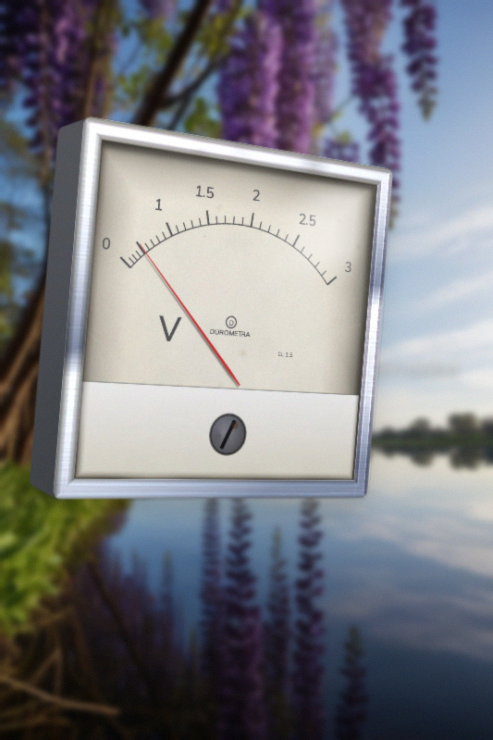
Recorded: 0.5 V
